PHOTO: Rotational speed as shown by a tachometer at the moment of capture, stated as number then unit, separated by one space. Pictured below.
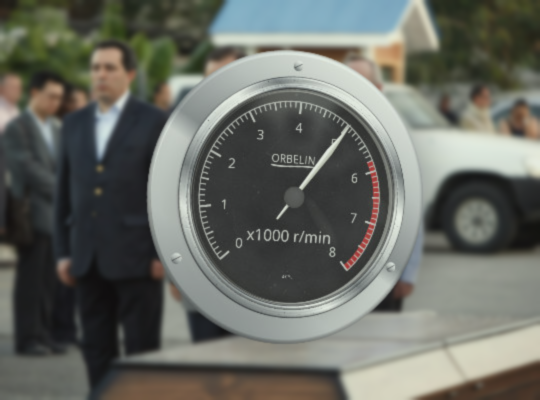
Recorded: 5000 rpm
